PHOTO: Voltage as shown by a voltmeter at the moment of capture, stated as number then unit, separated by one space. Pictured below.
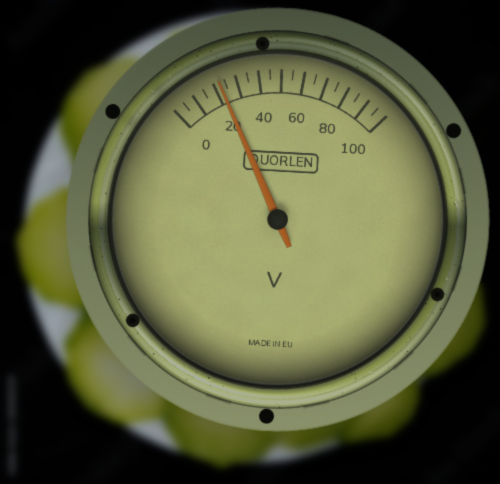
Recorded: 22.5 V
